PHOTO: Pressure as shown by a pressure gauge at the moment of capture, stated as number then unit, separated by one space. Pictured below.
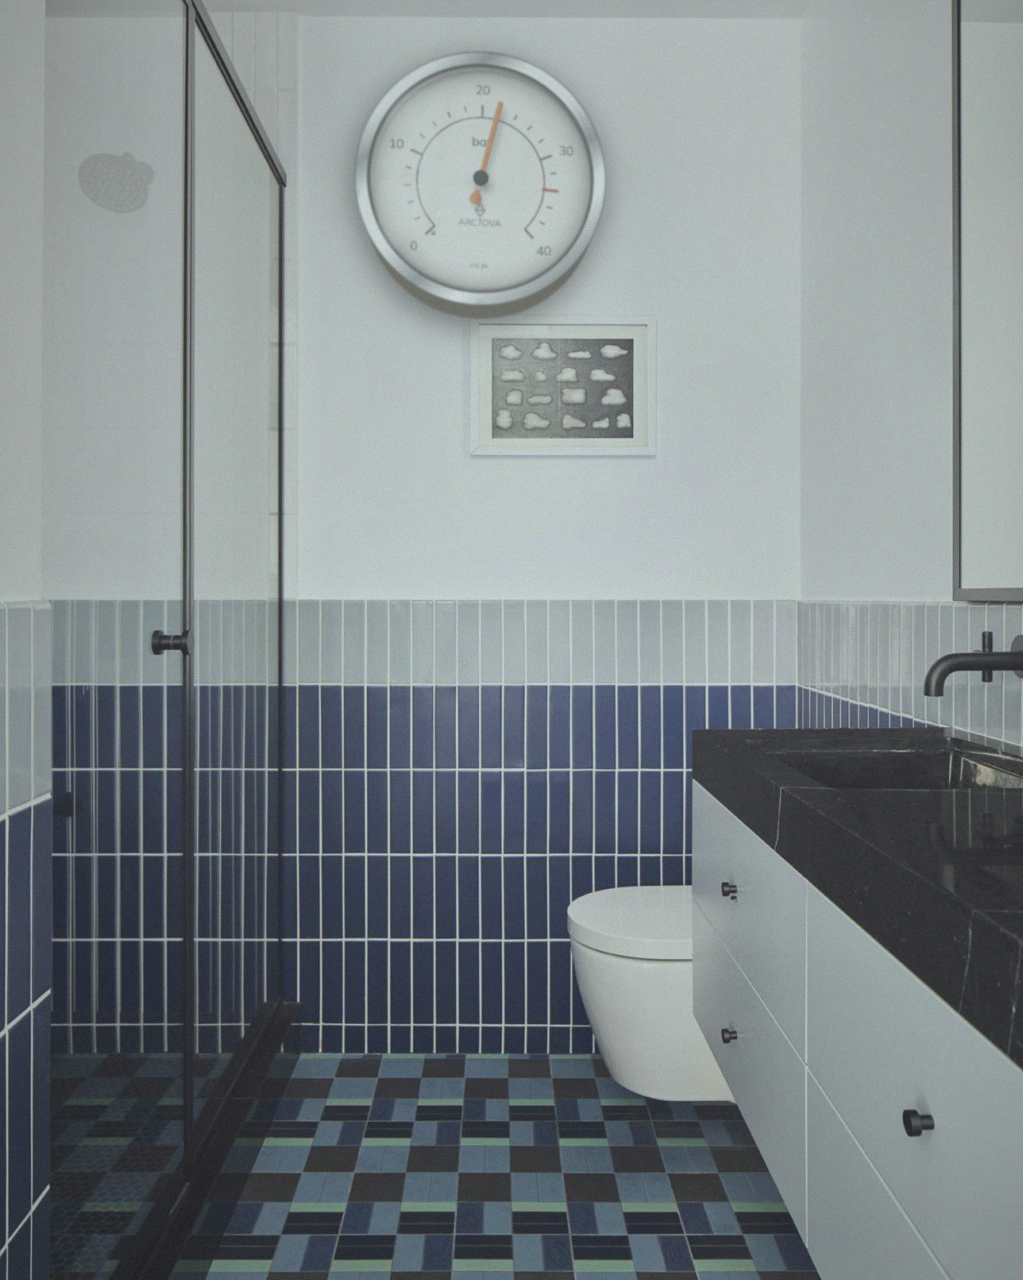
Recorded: 22 bar
